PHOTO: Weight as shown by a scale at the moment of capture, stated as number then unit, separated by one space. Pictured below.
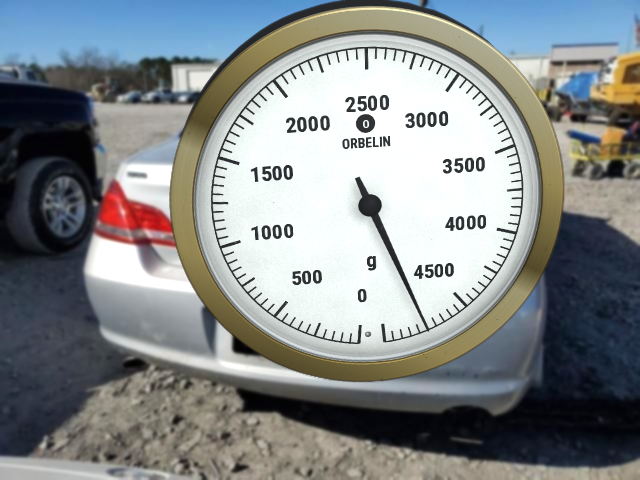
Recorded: 4750 g
